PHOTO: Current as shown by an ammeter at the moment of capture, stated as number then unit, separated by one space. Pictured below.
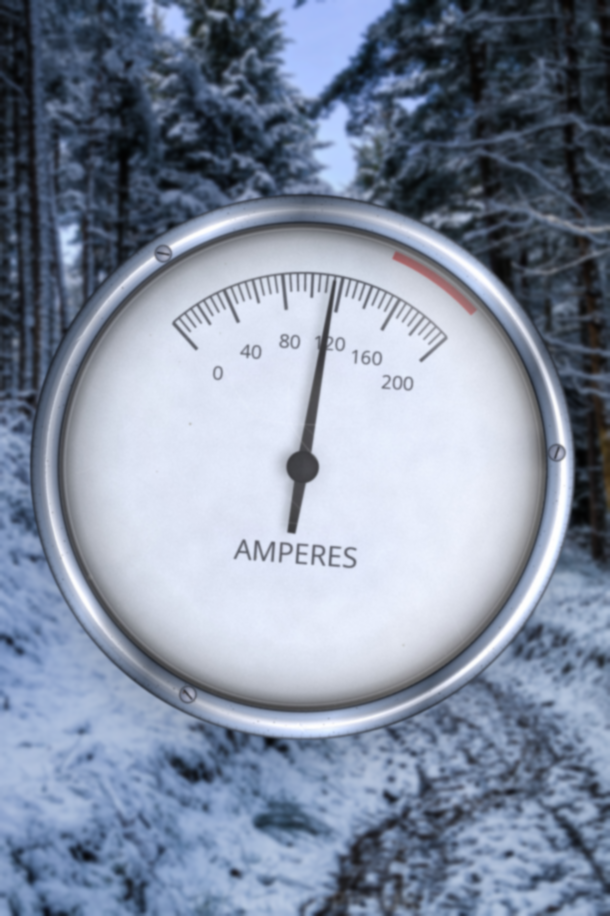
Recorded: 115 A
